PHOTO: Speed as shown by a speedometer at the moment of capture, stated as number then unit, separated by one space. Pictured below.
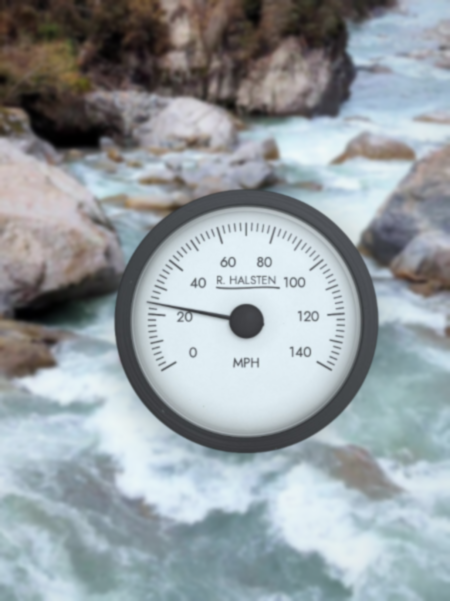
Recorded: 24 mph
